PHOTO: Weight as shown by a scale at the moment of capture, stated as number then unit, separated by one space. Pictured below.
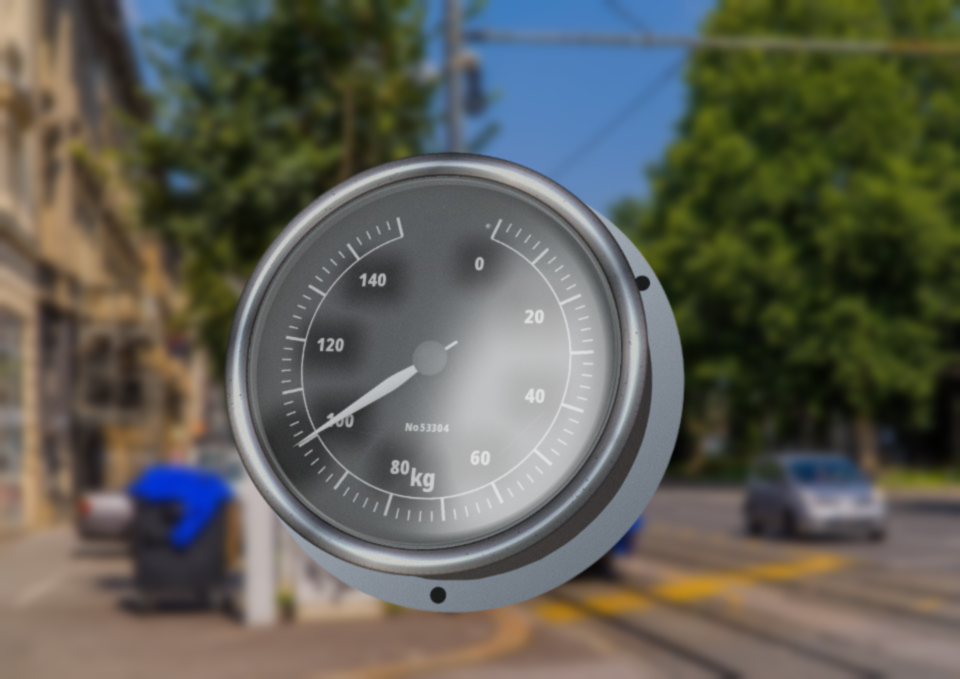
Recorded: 100 kg
